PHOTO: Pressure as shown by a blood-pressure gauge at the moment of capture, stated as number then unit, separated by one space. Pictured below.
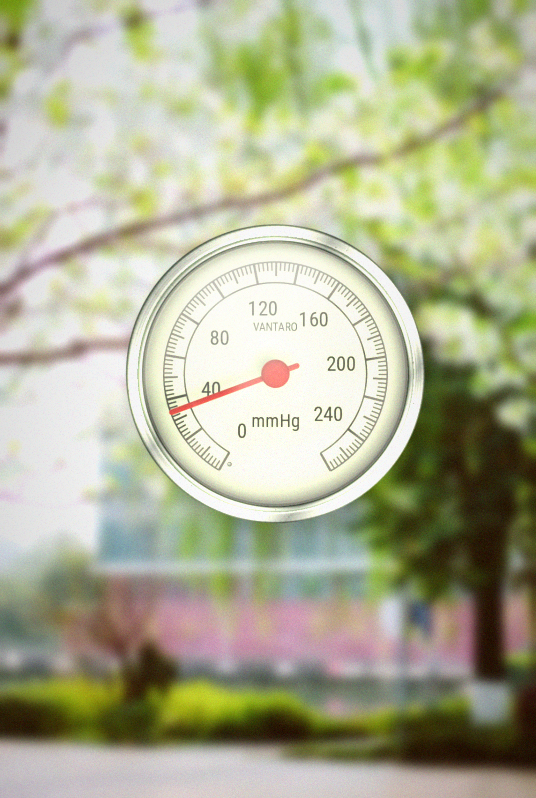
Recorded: 34 mmHg
